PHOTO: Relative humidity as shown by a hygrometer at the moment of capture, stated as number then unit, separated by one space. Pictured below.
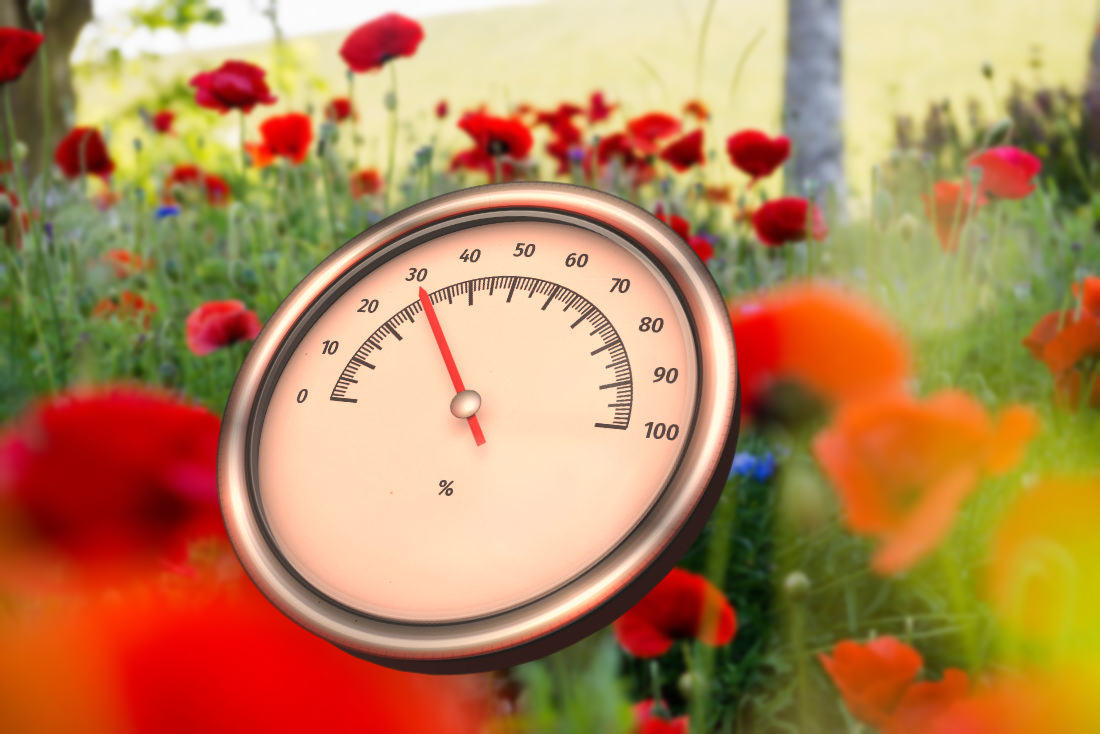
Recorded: 30 %
